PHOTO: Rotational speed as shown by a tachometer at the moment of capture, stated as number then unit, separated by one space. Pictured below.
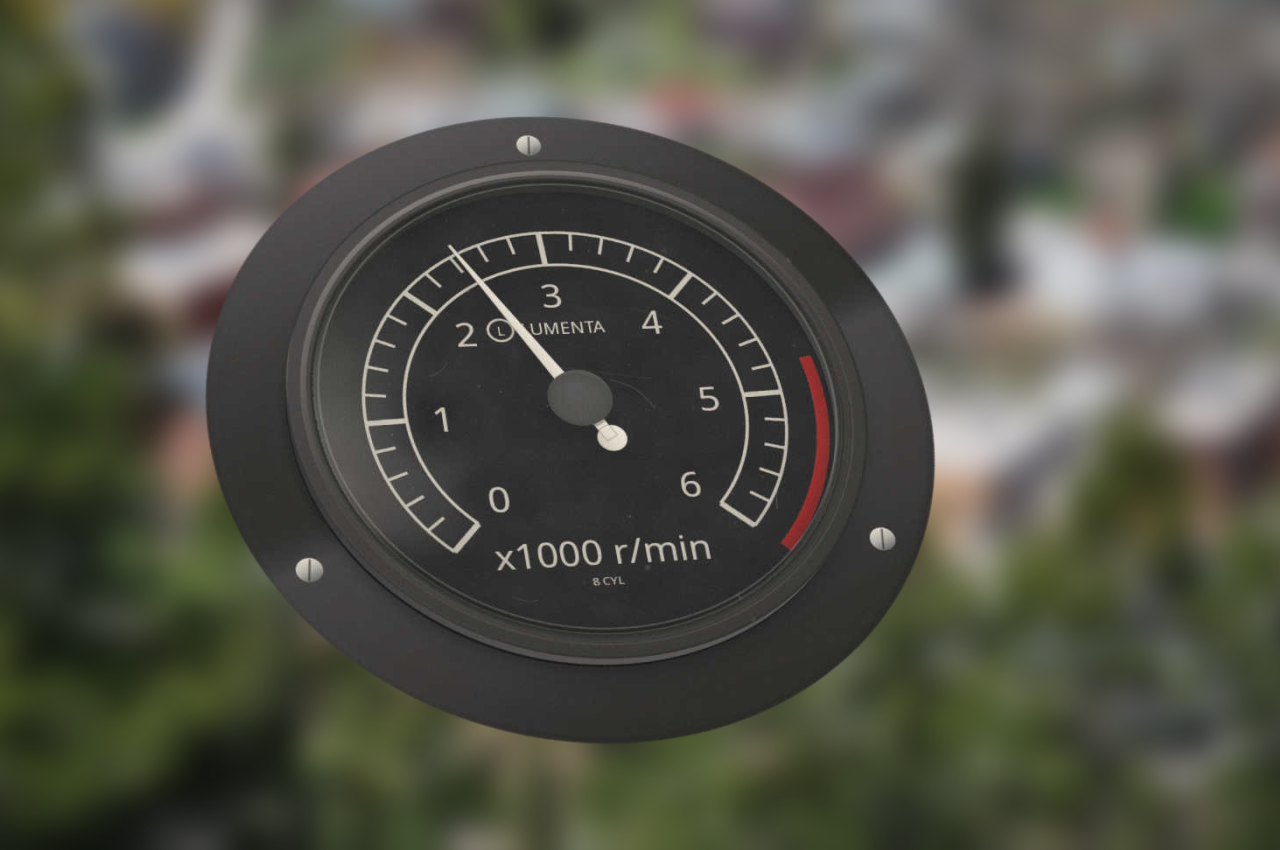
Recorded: 2400 rpm
